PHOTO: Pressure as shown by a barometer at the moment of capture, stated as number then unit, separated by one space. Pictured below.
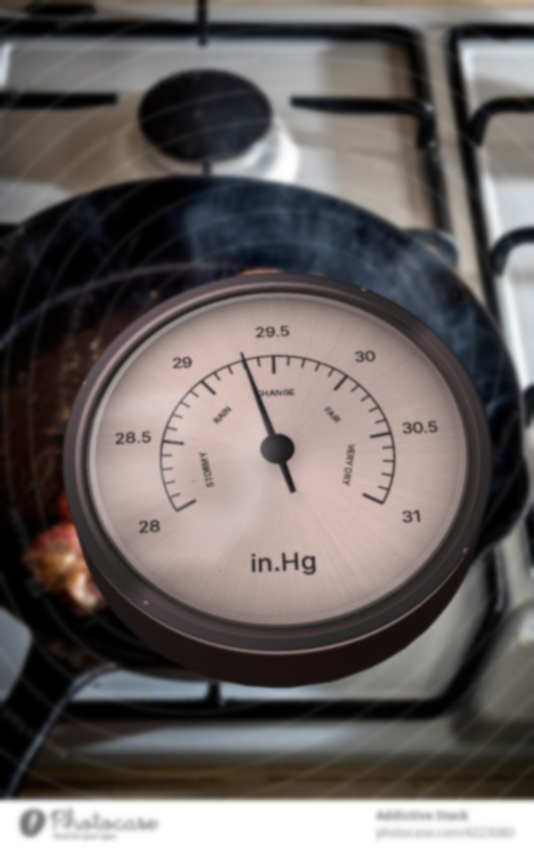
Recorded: 29.3 inHg
